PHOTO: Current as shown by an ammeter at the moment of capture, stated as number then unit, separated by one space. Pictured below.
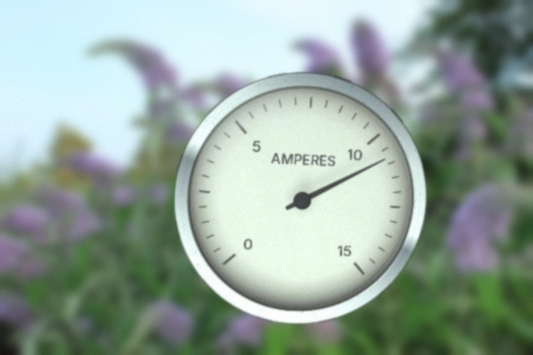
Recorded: 10.75 A
